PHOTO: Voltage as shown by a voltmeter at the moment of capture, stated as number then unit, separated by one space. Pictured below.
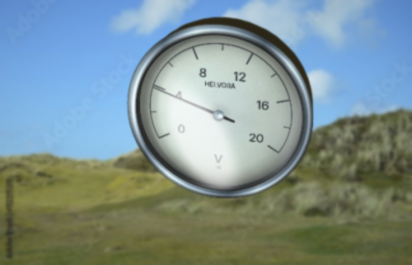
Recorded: 4 V
